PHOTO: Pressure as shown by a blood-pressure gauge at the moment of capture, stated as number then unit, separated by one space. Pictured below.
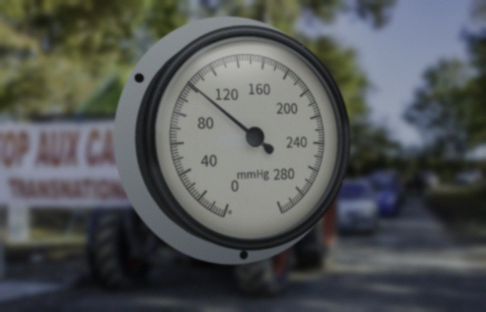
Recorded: 100 mmHg
